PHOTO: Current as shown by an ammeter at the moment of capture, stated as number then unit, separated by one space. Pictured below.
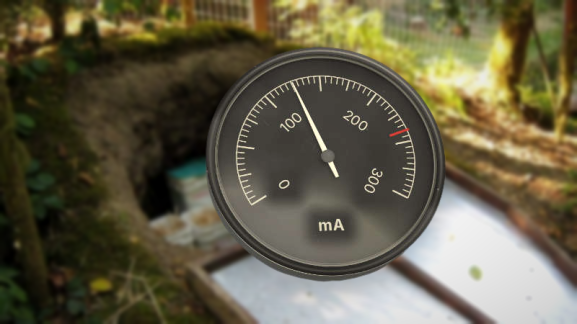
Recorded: 125 mA
